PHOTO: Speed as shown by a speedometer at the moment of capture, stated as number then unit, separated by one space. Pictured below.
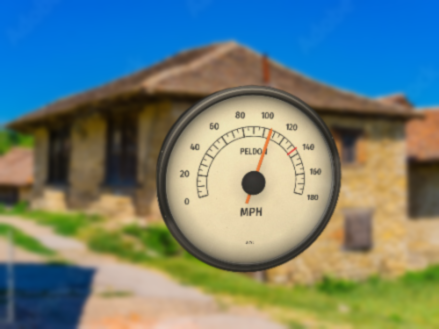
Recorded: 105 mph
